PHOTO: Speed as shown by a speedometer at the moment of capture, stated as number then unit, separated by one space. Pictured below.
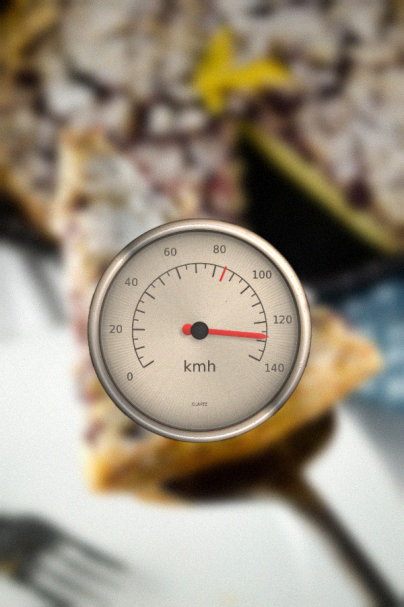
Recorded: 127.5 km/h
